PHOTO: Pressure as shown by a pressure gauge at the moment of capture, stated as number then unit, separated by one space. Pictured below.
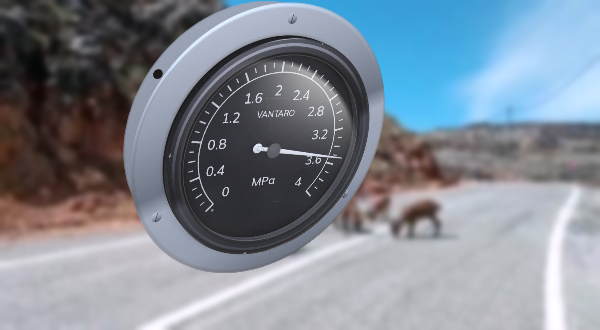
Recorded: 3.5 MPa
